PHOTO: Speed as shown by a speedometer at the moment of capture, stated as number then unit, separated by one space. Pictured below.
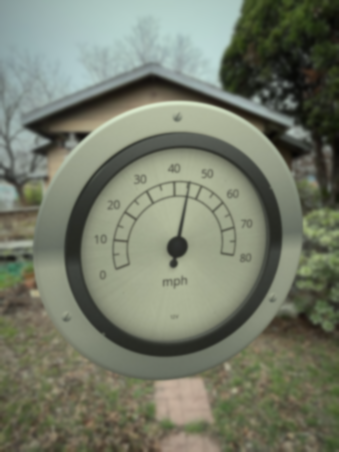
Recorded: 45 mph
